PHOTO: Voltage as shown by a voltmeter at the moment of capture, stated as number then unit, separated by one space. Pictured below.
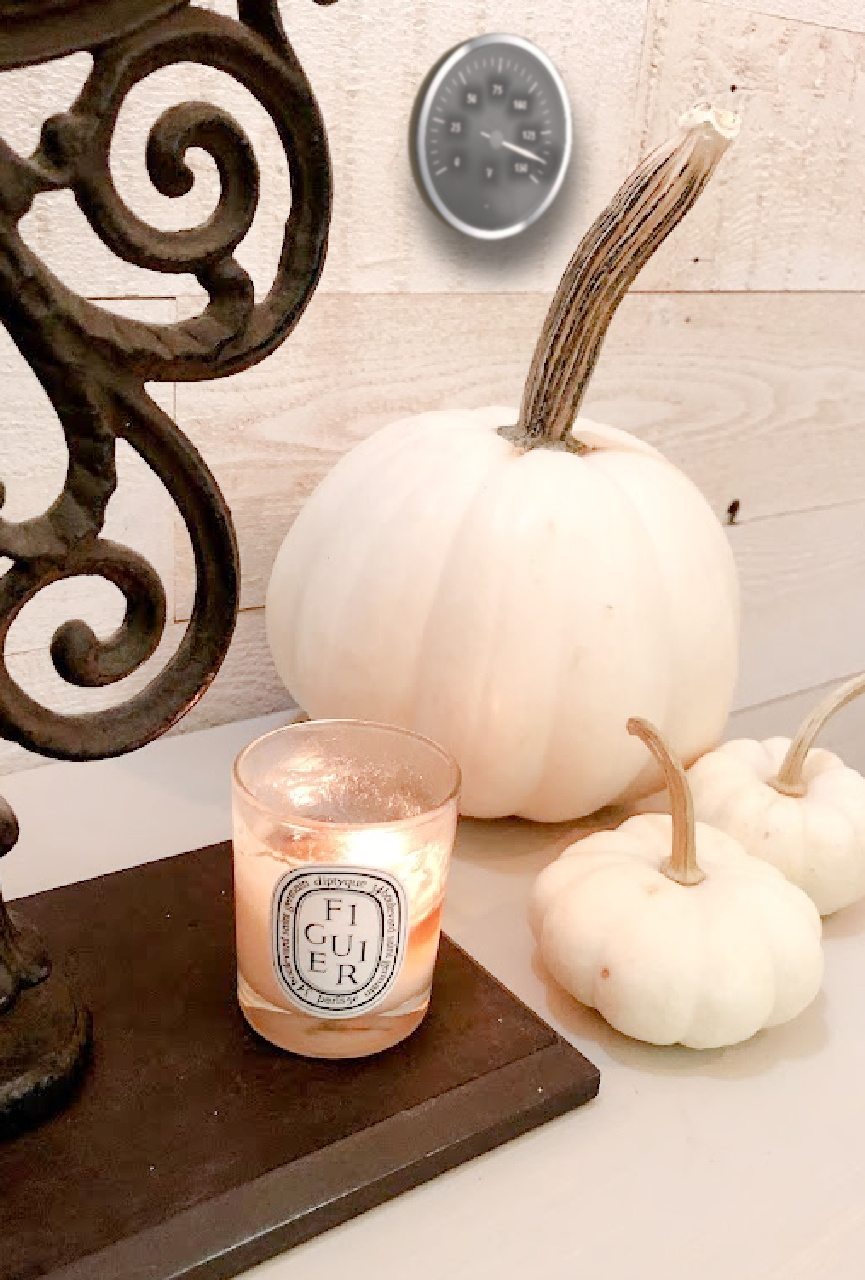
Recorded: 140 V
